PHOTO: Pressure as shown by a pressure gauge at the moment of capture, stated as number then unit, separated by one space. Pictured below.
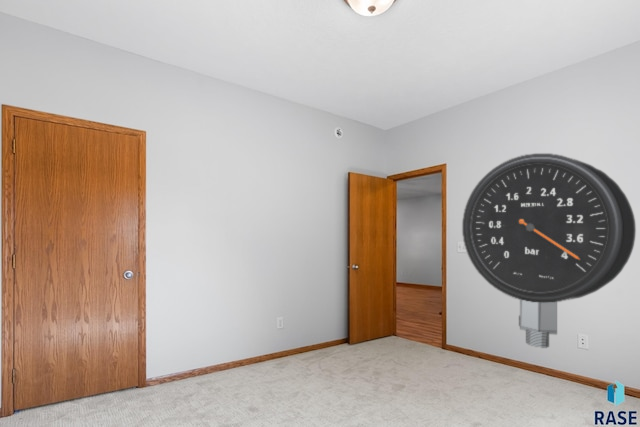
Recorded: 3.9 bar
